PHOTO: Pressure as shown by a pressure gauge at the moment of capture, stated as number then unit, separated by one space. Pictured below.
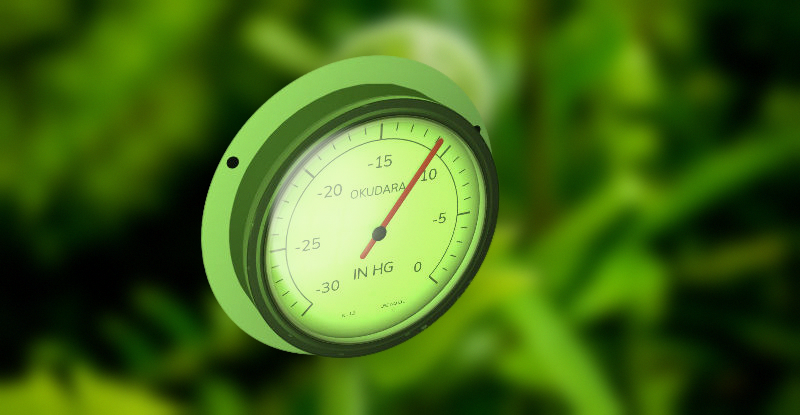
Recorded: -11 inHg
